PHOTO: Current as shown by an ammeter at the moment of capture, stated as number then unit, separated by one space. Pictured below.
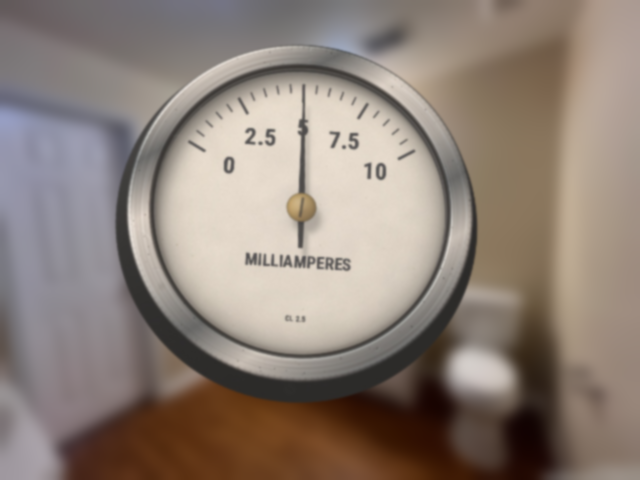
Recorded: 5 mA
